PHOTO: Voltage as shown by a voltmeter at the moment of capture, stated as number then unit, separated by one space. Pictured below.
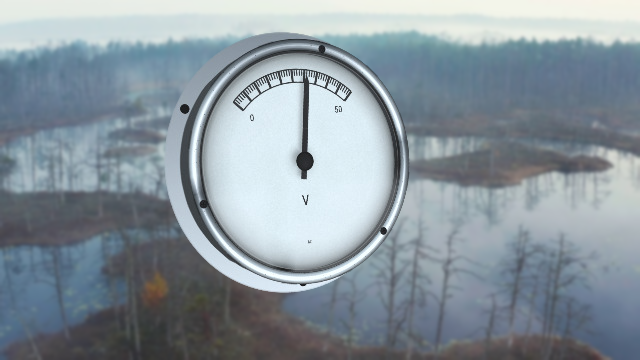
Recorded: 30 V
